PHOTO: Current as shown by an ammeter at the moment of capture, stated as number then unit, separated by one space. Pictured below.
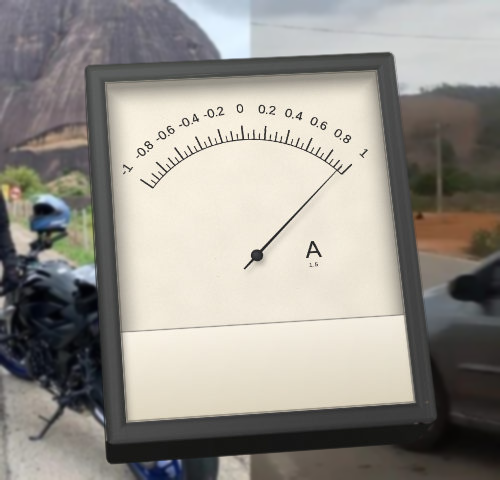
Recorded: 0.95 A
